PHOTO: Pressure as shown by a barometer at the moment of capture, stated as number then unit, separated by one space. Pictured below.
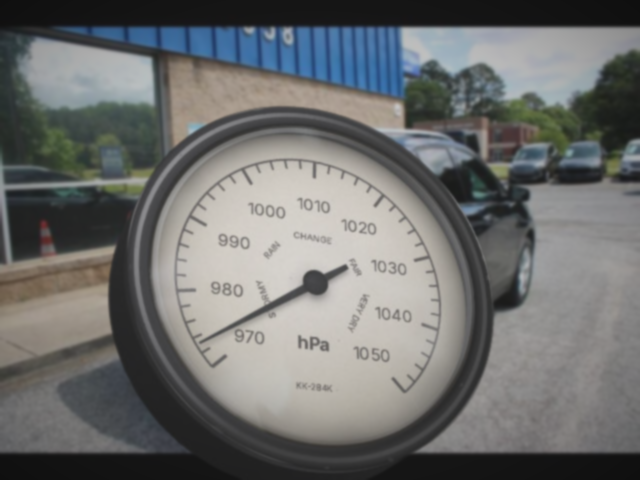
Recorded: 973 hPa
